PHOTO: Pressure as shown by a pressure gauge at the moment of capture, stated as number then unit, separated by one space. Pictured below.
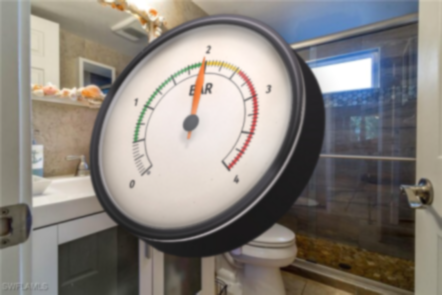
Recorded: 2 bar
